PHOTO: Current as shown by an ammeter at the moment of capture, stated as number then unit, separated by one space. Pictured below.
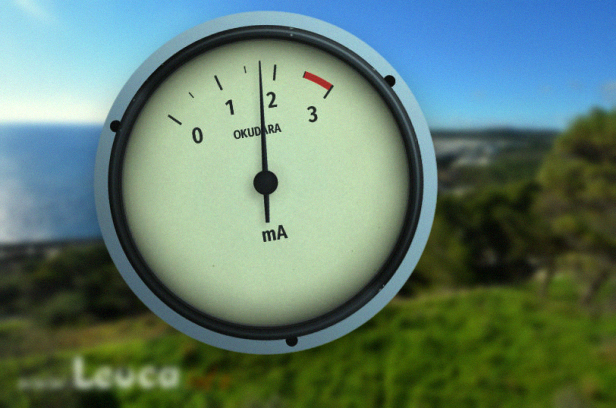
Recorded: 1.75 mA
